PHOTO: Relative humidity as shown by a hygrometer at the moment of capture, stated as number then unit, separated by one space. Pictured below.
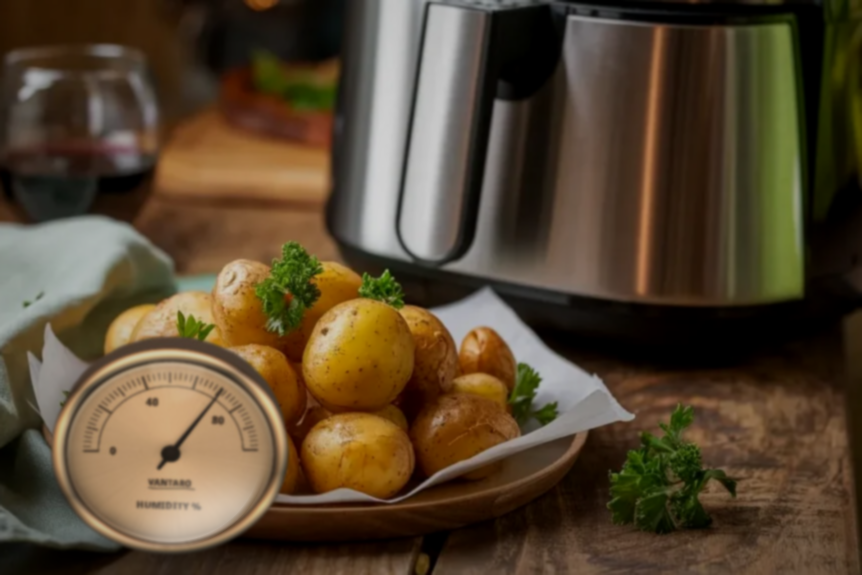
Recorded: 70 %
